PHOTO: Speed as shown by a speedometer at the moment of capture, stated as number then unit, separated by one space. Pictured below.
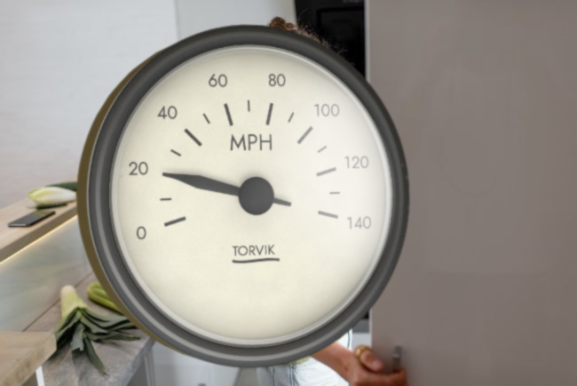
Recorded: 20 mph
